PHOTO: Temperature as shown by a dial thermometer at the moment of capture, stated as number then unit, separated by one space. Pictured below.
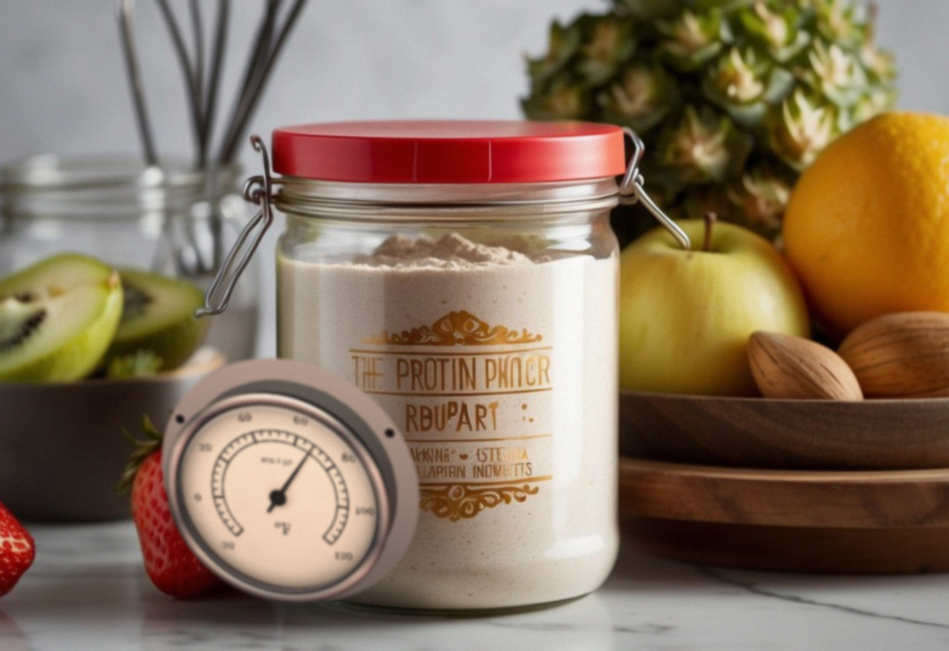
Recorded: 68 °F
